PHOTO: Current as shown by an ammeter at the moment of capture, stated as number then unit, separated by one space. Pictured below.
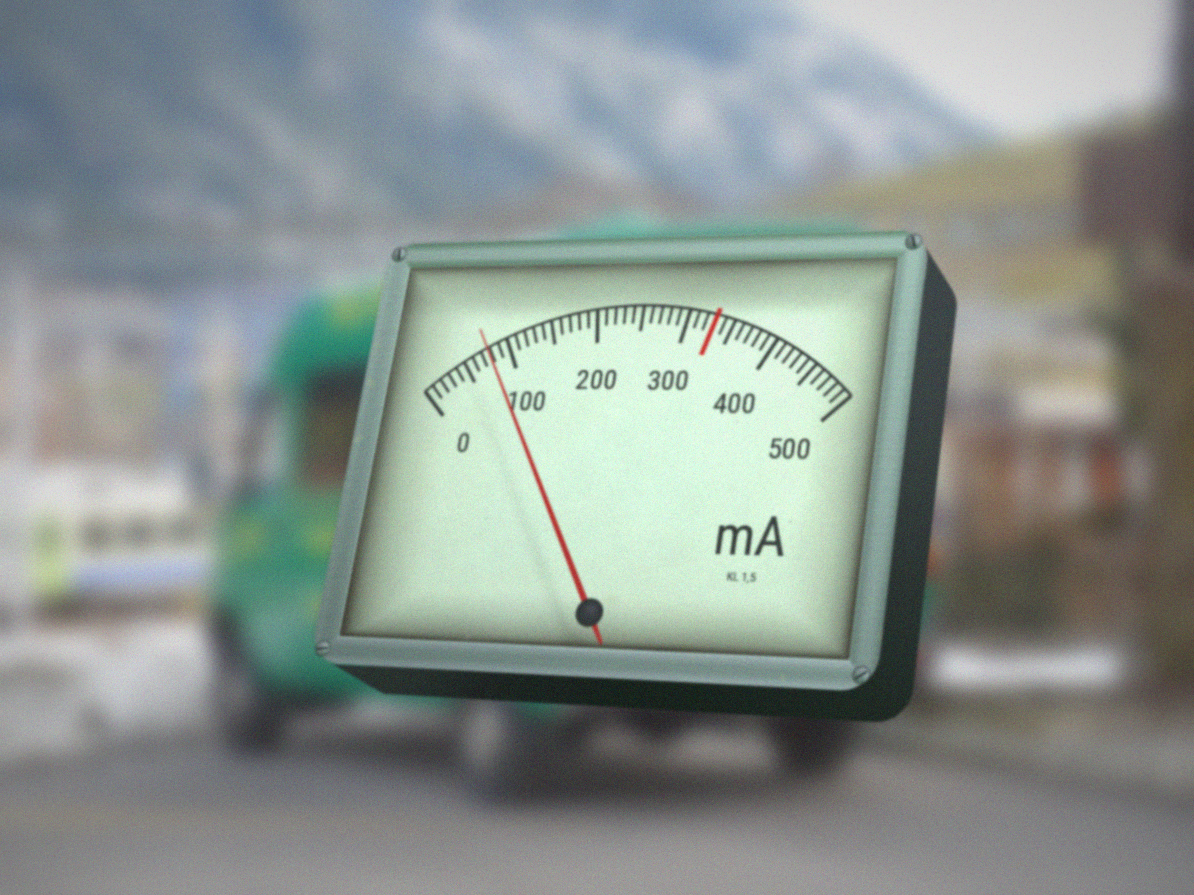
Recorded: 80 mA
